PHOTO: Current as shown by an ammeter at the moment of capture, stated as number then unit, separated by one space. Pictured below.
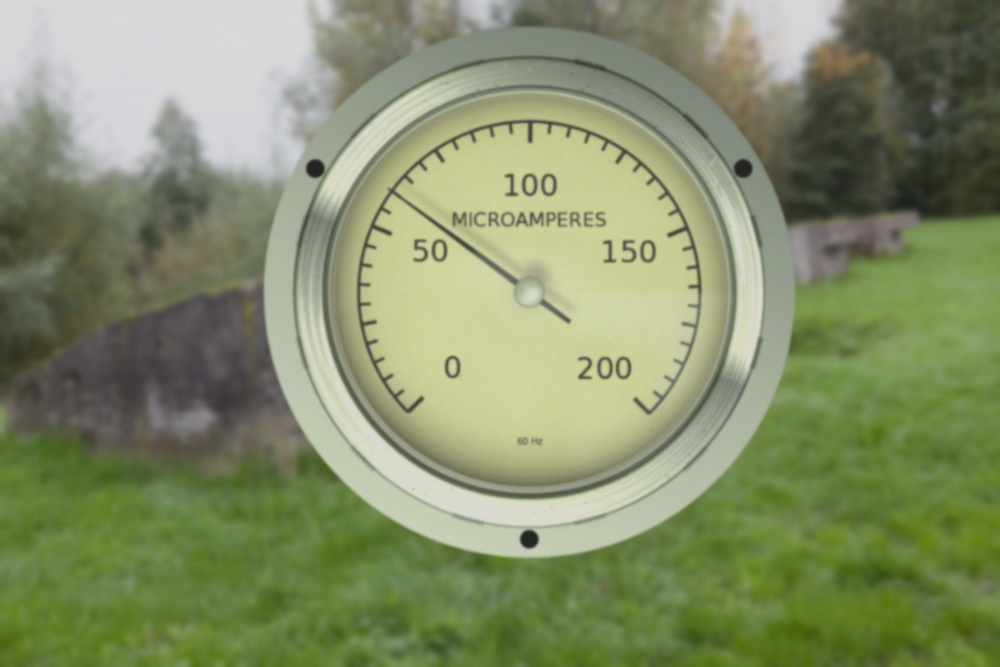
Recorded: 60 µA
